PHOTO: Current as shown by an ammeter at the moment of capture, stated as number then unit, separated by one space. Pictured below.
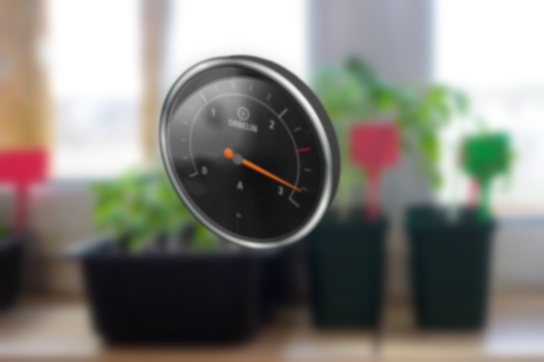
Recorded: 2.8 A
